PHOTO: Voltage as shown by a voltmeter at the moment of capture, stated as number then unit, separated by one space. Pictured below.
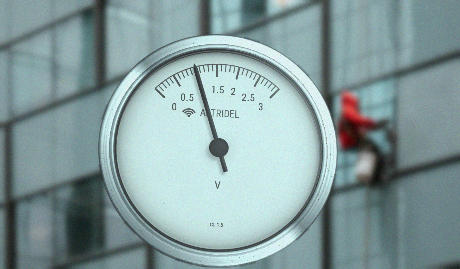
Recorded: 1 V
